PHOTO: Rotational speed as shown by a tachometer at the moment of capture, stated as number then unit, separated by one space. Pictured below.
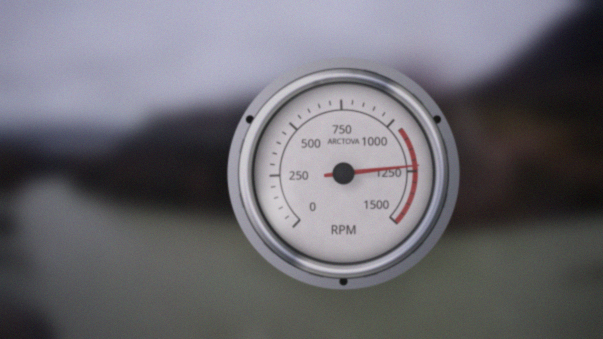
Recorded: 1225 rpm
